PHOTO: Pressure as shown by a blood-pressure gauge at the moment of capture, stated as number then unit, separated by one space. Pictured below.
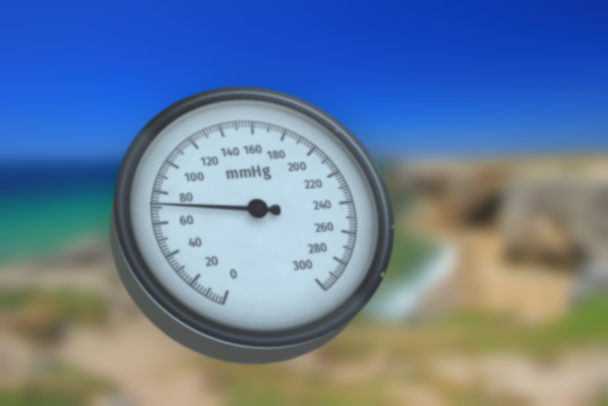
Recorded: 70 mmHg
